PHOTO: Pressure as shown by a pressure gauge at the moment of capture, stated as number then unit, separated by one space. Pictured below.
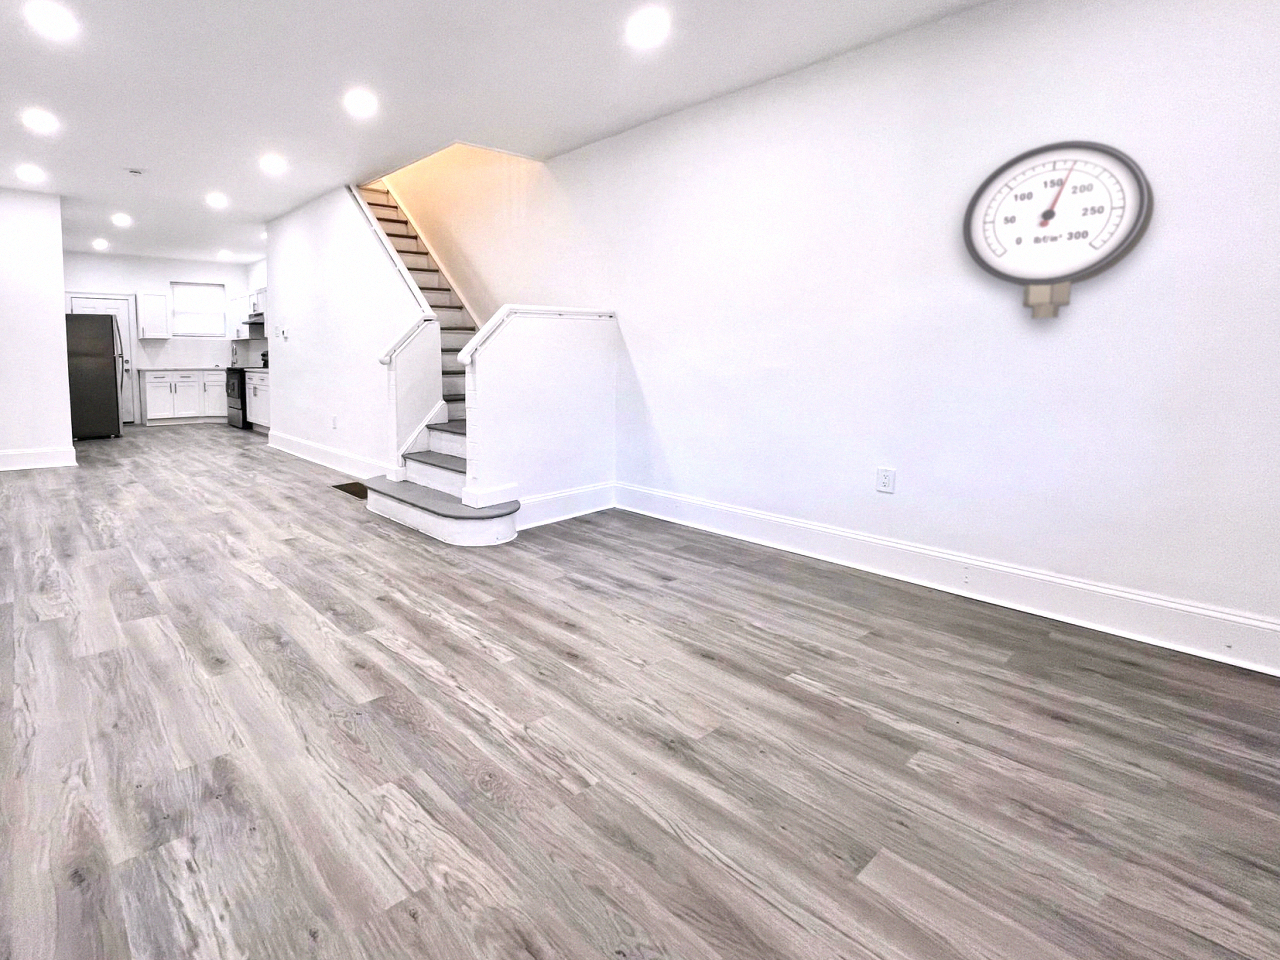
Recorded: 170 psi
